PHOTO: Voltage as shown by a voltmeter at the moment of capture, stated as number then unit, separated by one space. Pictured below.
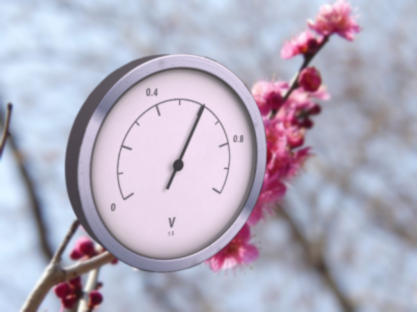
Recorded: 0.6 V
